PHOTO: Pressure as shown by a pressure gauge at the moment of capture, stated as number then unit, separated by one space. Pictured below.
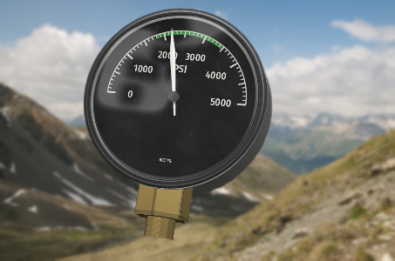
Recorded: 2200 psi
